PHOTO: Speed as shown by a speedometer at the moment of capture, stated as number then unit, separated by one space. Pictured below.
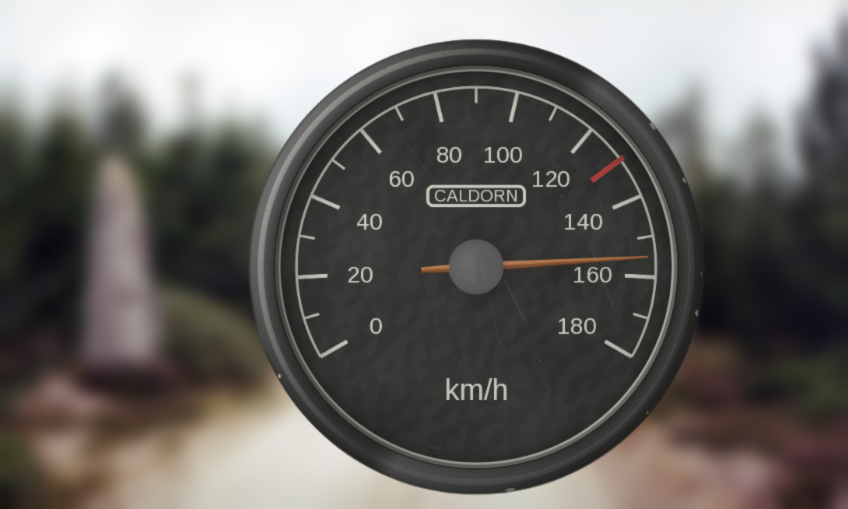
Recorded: 155 km/h
